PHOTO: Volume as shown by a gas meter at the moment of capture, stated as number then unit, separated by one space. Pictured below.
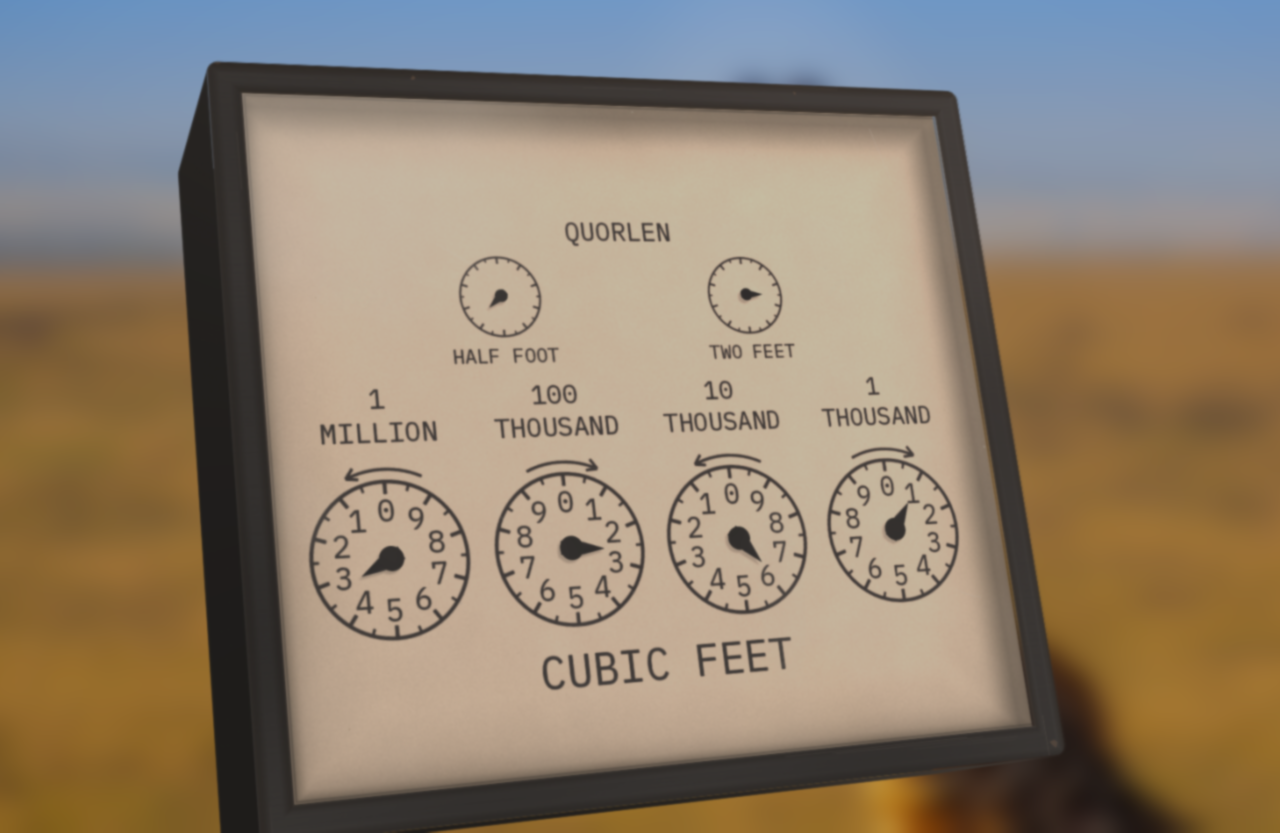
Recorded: 326100 ft³
